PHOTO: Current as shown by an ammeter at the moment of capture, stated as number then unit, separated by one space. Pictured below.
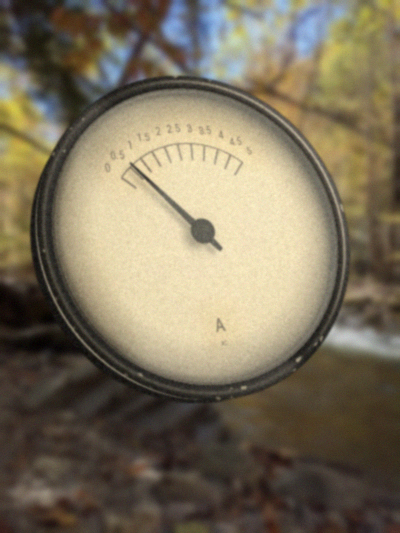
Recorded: 0.5 A
